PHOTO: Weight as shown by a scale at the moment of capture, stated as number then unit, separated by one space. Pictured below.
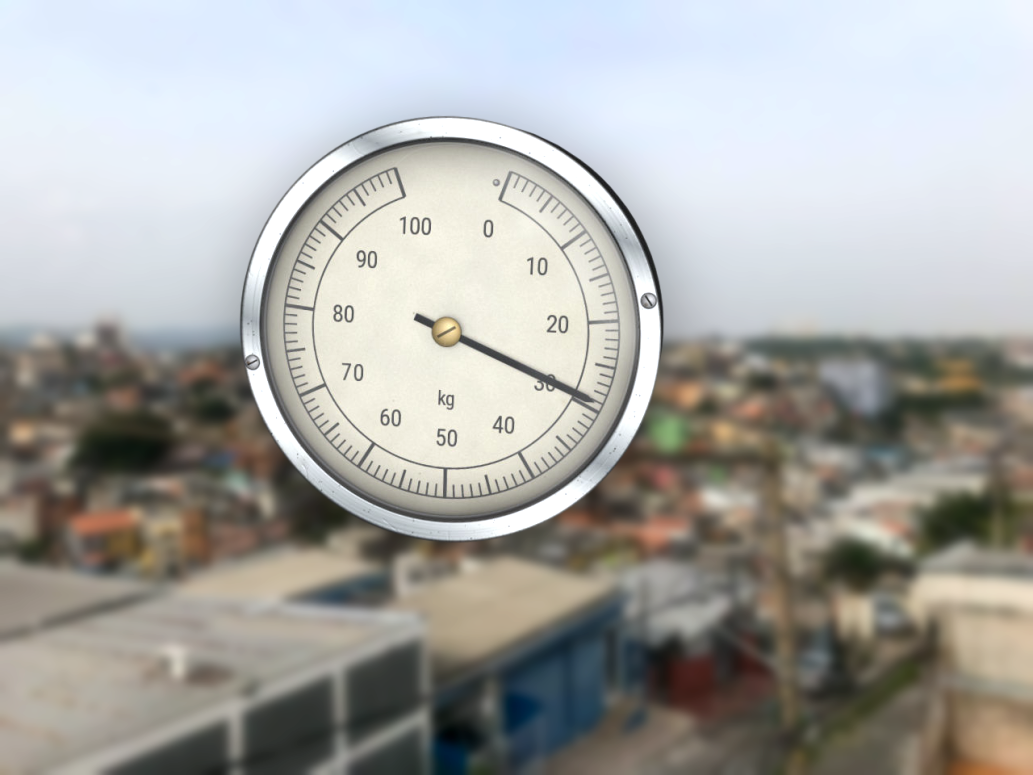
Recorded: 29 kg
